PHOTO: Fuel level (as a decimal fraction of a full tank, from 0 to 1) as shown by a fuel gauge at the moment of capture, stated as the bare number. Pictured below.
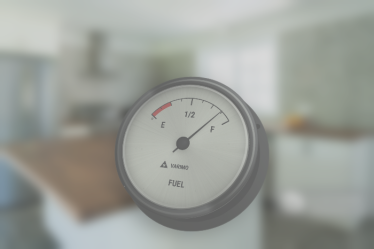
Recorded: 0.875
